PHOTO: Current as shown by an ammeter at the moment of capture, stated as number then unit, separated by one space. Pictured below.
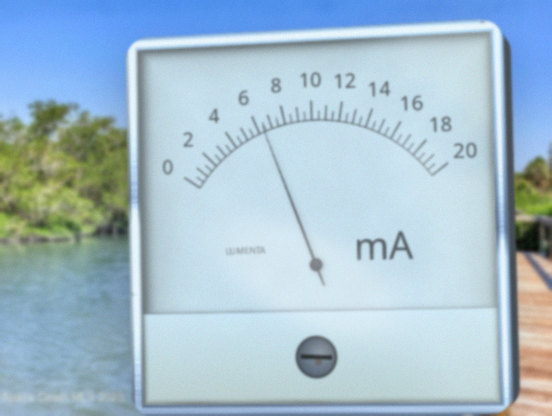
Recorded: 6.5 mA
